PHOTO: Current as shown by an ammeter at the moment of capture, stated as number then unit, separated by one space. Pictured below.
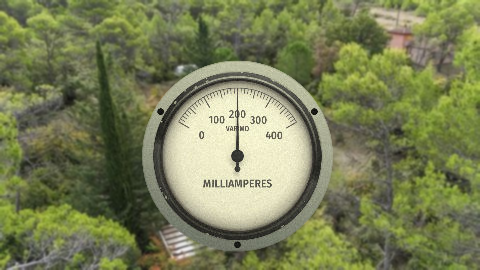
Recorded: 200 mA
